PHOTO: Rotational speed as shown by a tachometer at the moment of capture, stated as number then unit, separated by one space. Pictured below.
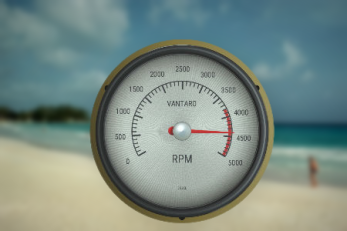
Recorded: 4400 rpm
